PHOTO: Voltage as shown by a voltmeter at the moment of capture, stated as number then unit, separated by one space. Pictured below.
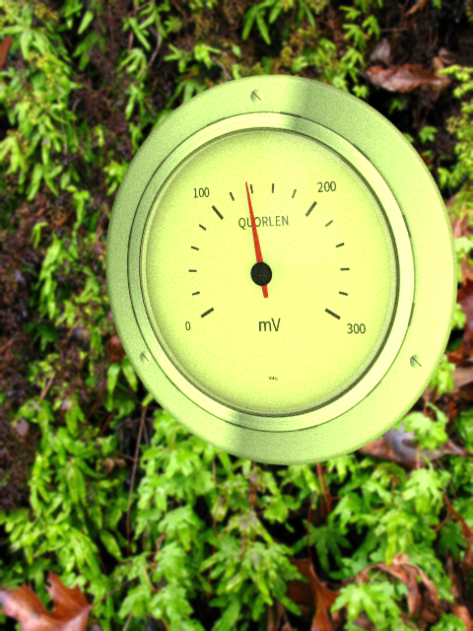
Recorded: 140 mV
